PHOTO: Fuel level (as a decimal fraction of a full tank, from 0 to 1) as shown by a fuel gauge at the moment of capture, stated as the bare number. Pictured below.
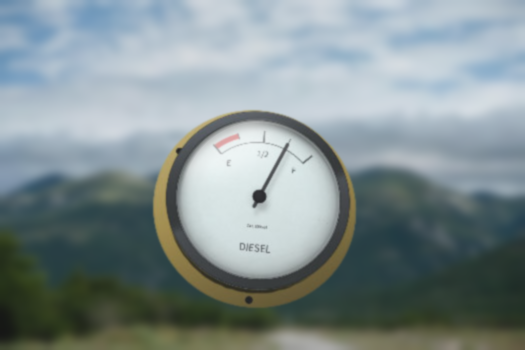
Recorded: 0.75
